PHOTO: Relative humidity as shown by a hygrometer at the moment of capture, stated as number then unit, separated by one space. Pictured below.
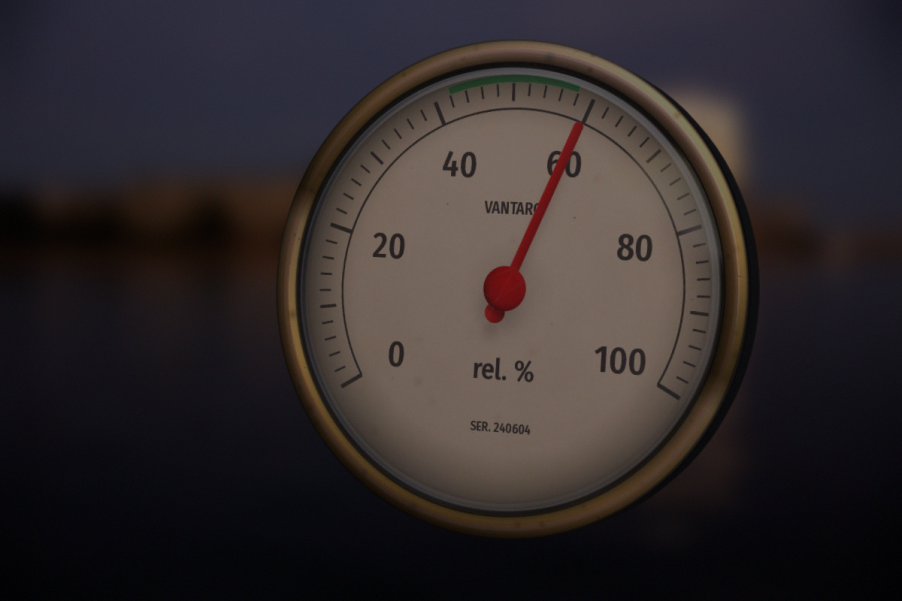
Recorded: 60 %
